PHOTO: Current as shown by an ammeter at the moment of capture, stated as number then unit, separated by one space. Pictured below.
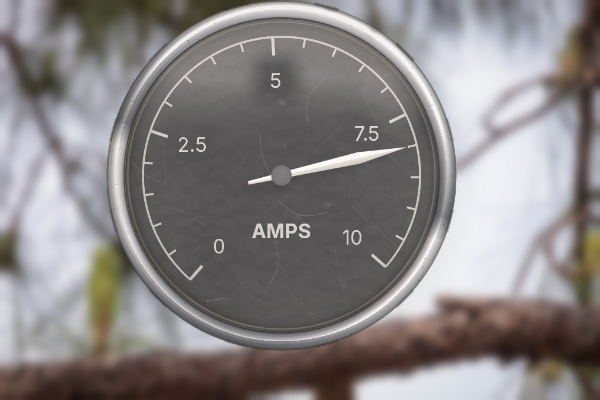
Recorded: 8 A
